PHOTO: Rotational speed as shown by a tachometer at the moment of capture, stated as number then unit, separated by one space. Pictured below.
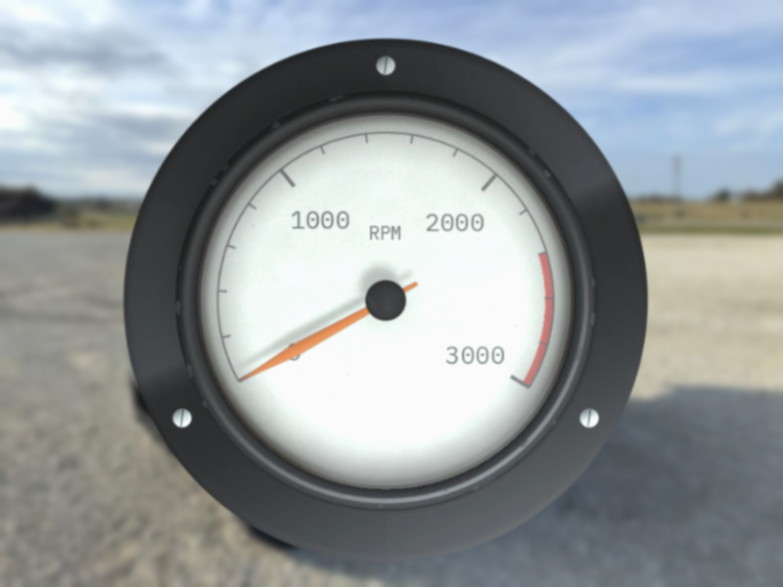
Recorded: 0 rpm
